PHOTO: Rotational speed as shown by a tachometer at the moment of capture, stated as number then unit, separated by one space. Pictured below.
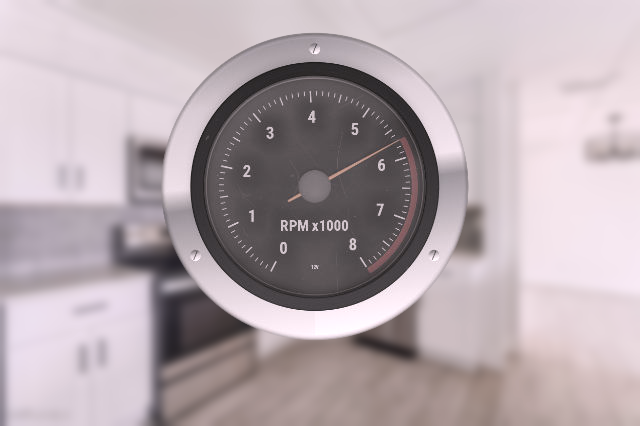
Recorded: 5700 rpm
